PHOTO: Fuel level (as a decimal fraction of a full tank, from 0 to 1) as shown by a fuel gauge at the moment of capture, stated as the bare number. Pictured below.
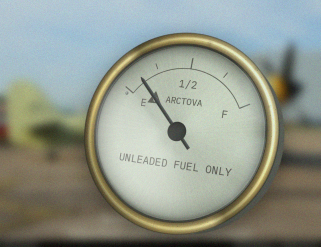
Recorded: 0.125
